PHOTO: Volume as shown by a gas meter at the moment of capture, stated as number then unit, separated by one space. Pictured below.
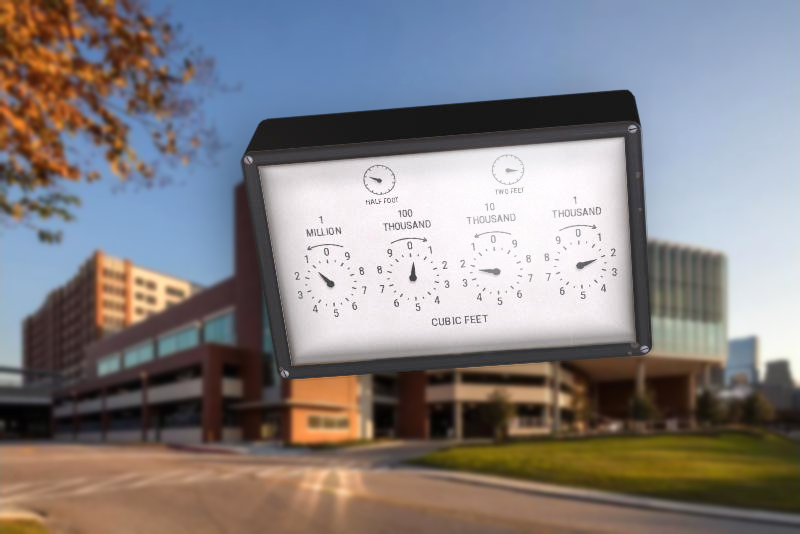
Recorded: 102200 ft³
